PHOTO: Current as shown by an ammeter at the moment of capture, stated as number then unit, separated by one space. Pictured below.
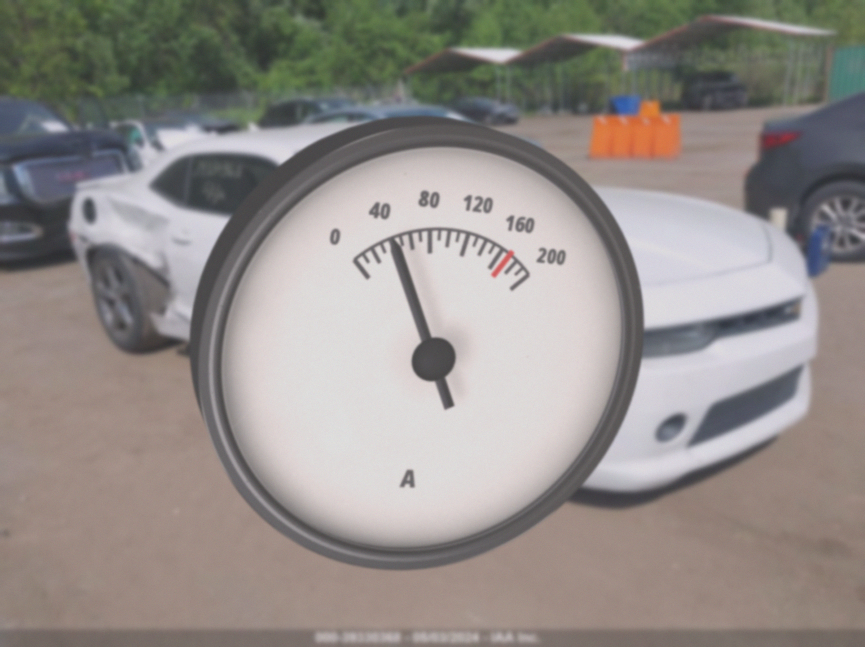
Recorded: 40 A
